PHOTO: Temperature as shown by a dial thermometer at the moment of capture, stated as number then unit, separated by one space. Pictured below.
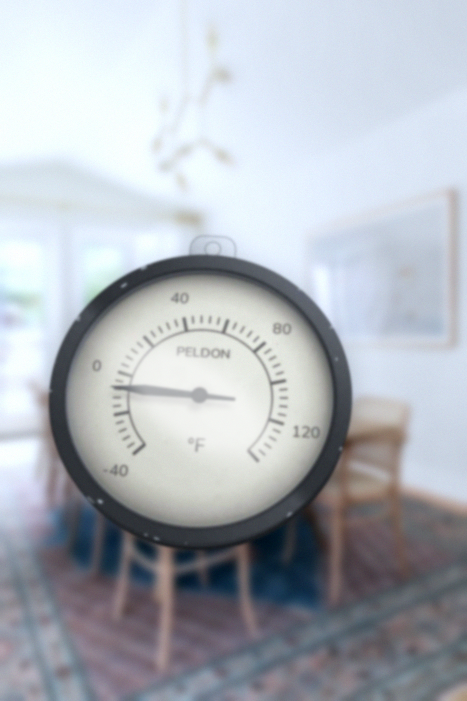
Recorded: -8 °F
